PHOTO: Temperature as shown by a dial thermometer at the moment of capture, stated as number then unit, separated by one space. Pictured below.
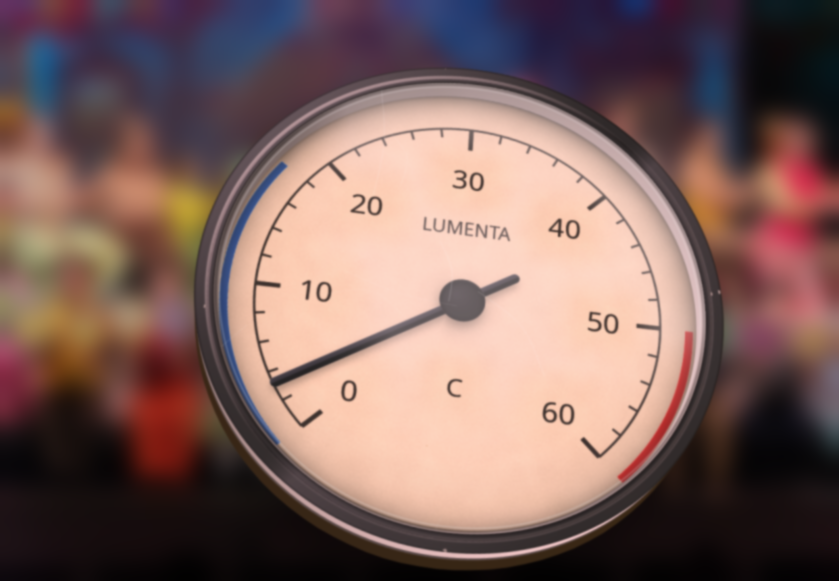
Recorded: 3 °C
